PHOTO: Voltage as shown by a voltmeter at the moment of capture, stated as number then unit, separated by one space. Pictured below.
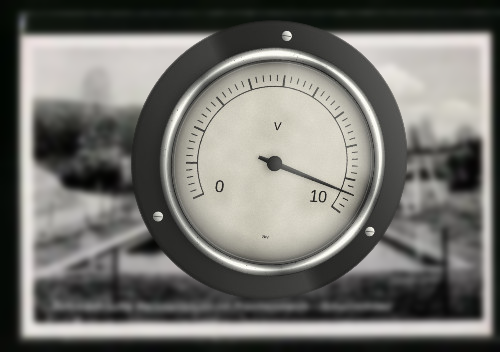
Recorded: 9.4 V
